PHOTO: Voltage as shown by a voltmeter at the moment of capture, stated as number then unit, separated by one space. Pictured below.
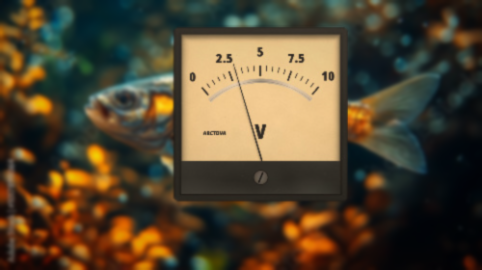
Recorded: 3 V
